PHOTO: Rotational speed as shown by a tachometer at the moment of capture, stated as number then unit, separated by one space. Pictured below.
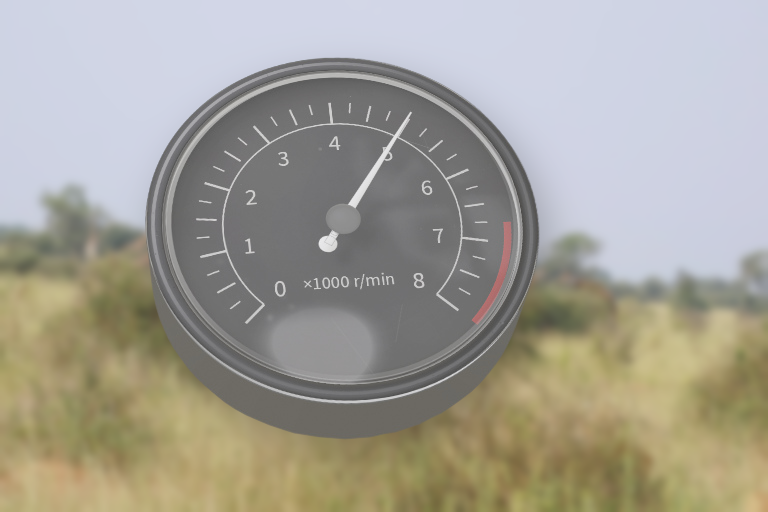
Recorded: 5000 rpm
